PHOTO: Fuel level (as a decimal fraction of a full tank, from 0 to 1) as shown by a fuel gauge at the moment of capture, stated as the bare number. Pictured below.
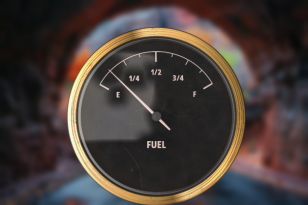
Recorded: 0.125
